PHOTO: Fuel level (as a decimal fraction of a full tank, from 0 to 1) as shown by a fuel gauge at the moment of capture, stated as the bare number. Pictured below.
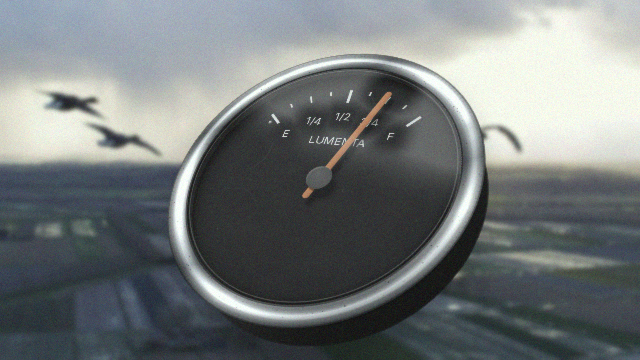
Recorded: 0.75
